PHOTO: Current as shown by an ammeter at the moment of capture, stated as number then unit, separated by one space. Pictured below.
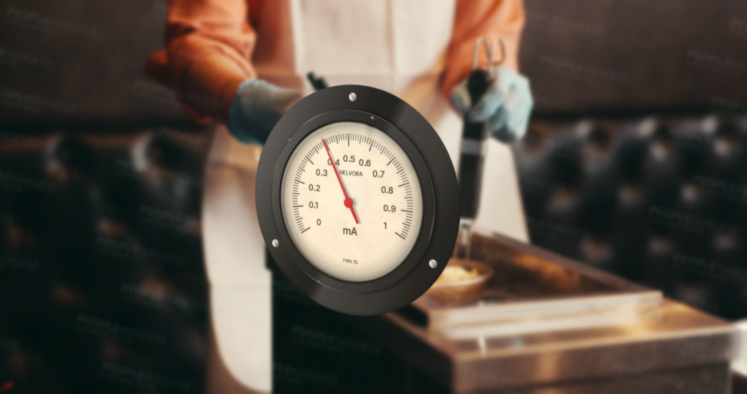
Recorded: 0.4 mA
